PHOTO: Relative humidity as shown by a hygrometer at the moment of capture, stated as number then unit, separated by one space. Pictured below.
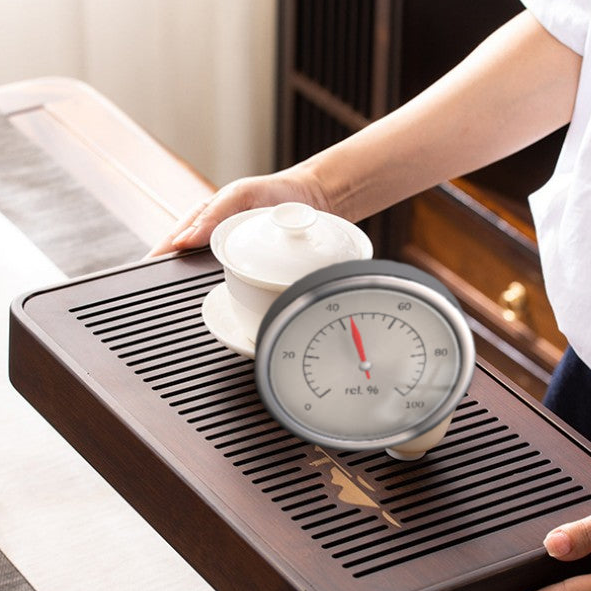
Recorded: 44 %
